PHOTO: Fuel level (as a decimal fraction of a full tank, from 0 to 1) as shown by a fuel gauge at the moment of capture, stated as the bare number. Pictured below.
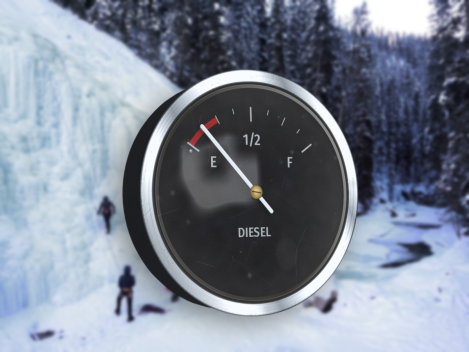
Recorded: 0.125
